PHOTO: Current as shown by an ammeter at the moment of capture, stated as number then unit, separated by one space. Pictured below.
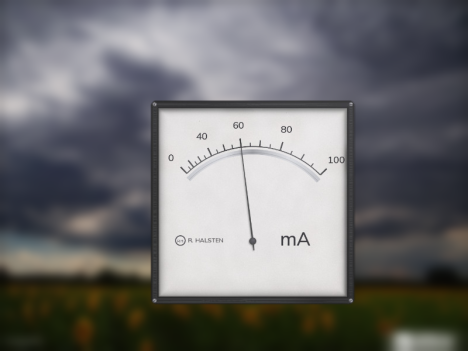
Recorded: 60 mA
